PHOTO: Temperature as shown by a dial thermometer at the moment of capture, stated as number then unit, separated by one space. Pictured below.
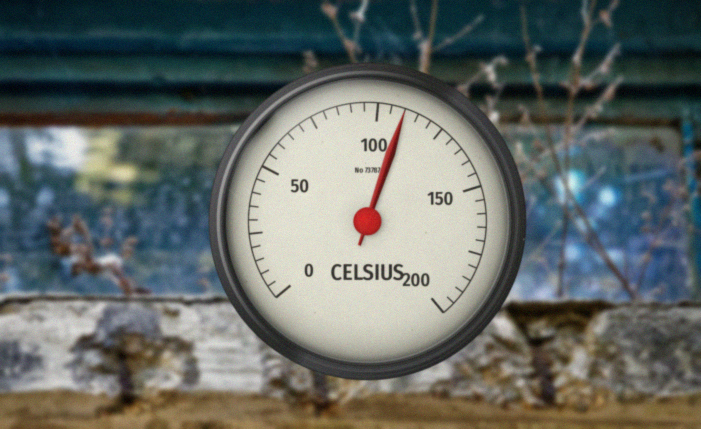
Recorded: 110 °C
